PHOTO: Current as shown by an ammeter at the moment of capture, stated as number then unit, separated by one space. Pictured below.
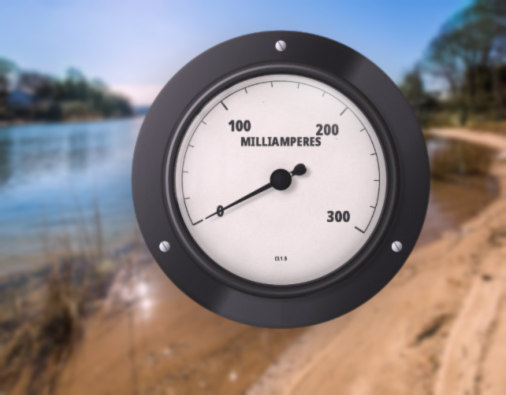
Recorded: 0 mA
